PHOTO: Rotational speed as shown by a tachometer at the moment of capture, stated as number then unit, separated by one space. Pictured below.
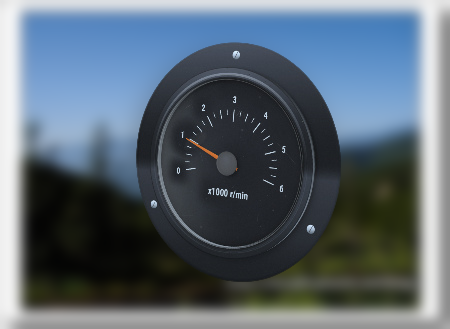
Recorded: 1000 rpm
